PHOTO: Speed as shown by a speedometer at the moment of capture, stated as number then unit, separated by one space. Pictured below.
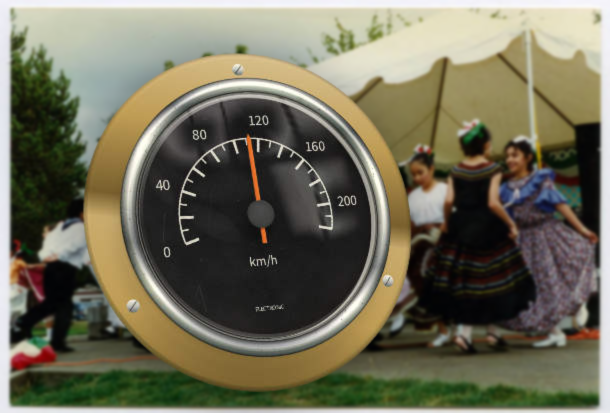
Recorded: 110 km/h
